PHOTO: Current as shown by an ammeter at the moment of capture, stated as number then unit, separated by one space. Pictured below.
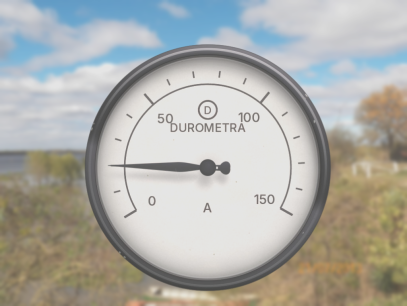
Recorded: 20 A
